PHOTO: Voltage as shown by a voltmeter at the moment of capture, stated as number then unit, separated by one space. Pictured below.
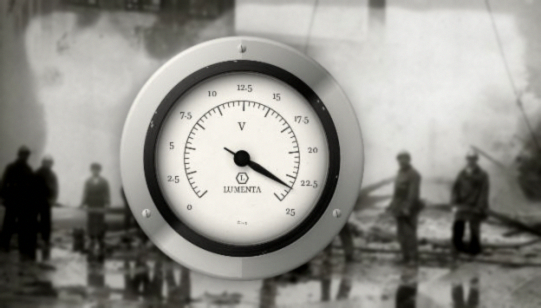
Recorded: 23.5 V
